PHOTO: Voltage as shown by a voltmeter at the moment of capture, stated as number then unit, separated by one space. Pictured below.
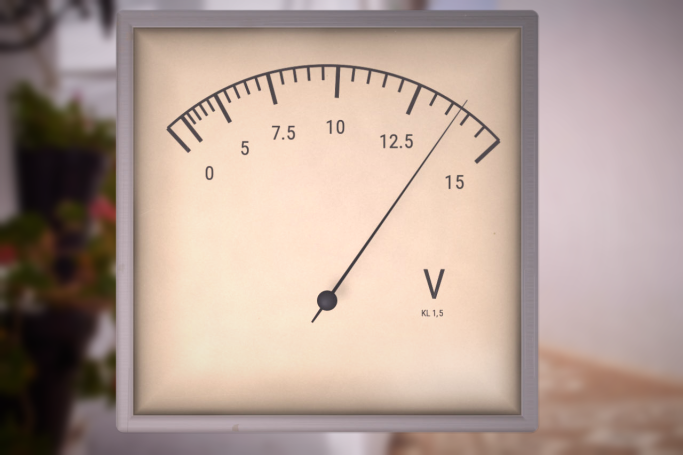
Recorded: 13.75 V
